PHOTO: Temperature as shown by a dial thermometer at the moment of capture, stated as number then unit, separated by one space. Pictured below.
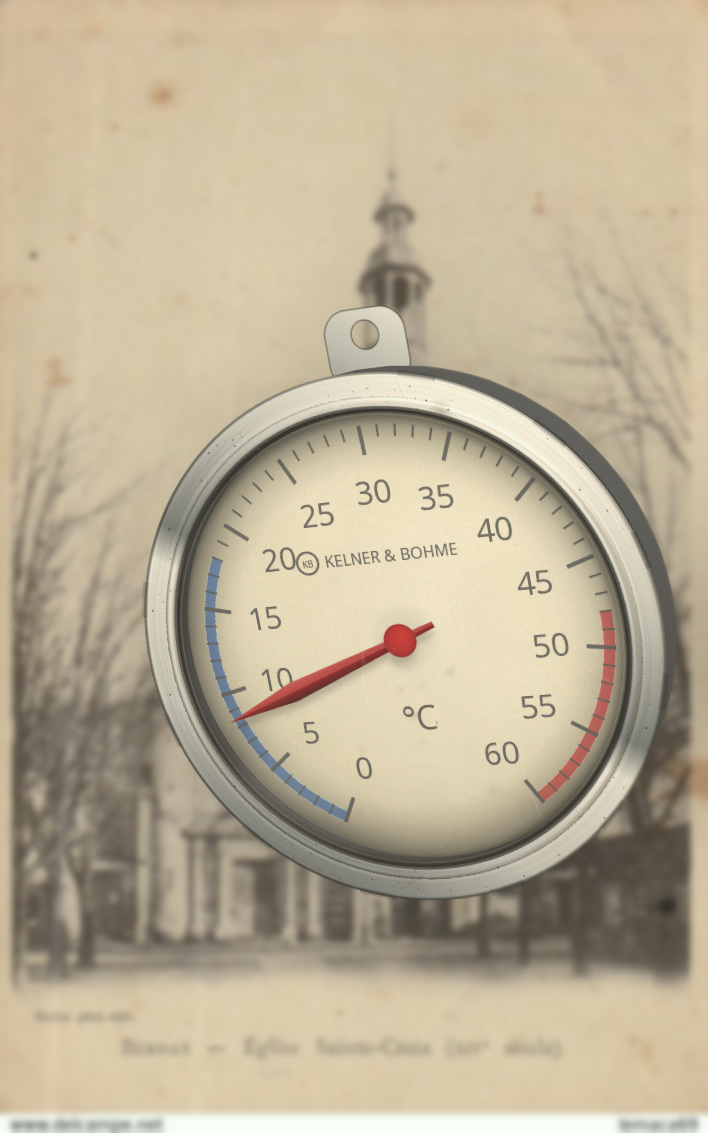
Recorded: 8.5 °C
